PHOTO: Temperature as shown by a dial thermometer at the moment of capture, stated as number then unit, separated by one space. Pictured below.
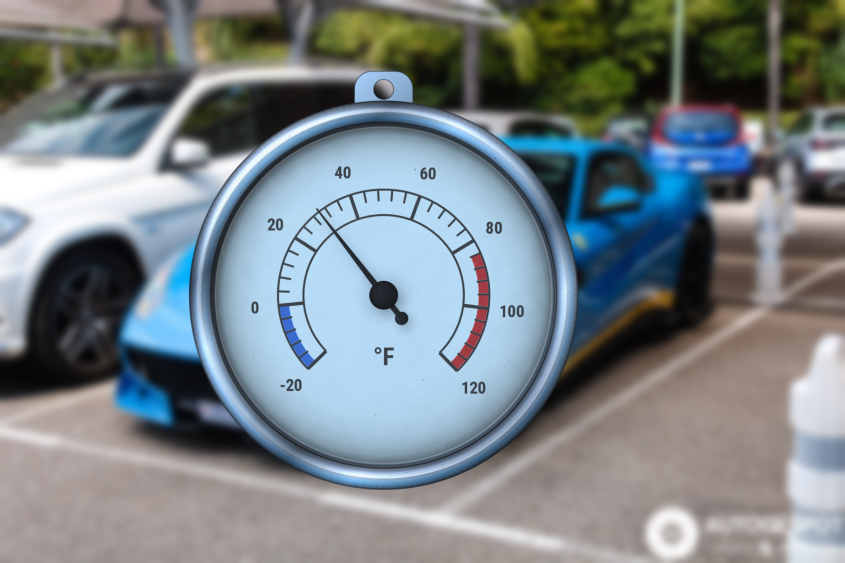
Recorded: 30 °F
